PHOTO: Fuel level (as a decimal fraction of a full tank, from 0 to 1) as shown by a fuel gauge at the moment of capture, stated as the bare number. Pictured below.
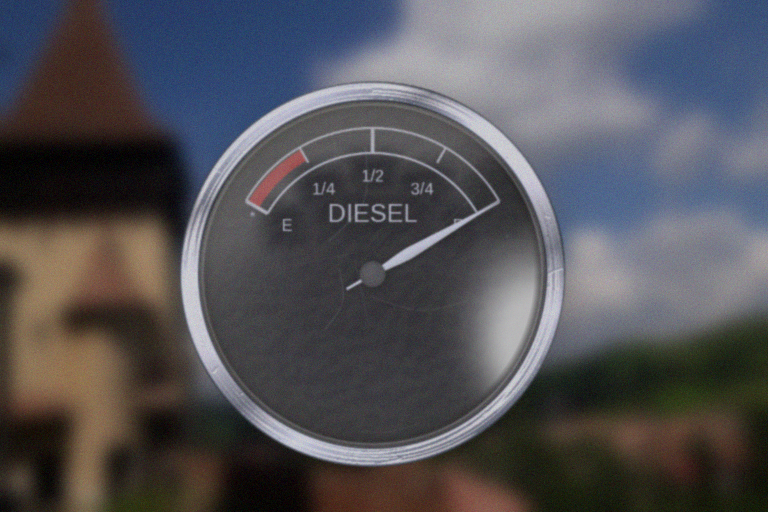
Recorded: 1
